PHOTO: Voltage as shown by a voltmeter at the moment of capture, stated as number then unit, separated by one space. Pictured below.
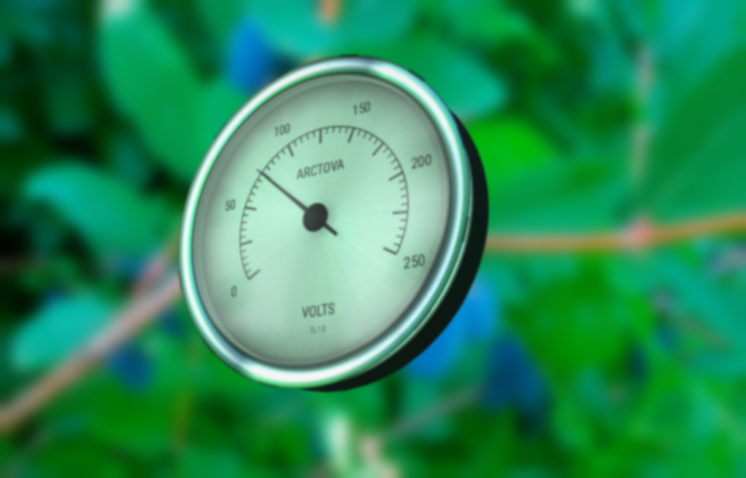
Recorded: 75 V
